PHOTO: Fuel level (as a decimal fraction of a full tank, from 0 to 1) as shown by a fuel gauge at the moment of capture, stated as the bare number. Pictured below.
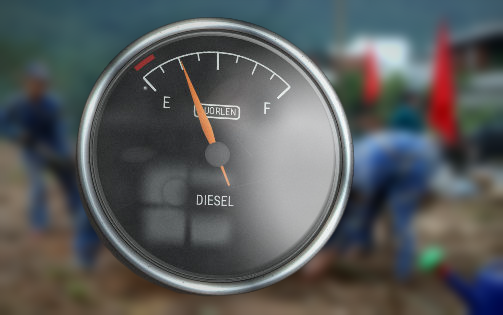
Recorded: 0.25
